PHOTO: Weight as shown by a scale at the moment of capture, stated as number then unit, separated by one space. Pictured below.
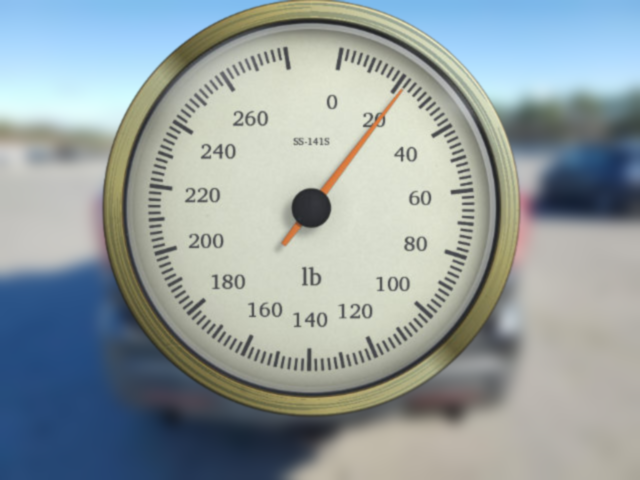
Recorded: 22 lb
